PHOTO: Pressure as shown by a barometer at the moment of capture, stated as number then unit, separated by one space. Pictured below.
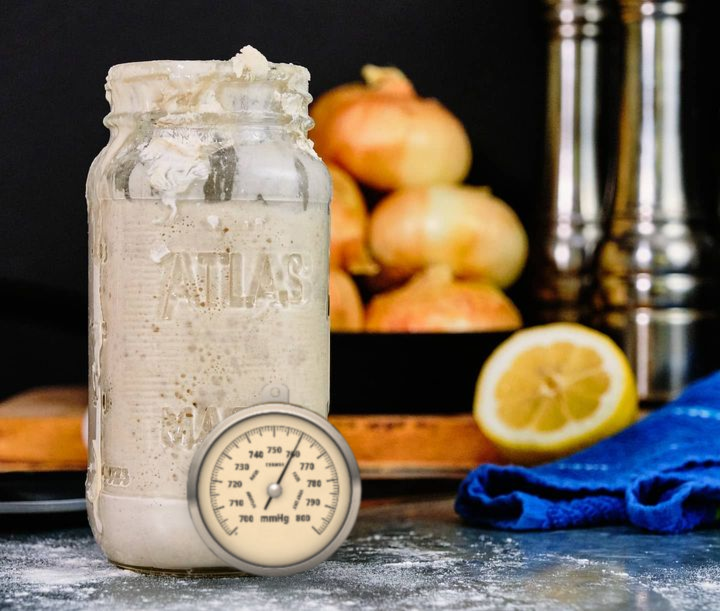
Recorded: 760 mmHg
